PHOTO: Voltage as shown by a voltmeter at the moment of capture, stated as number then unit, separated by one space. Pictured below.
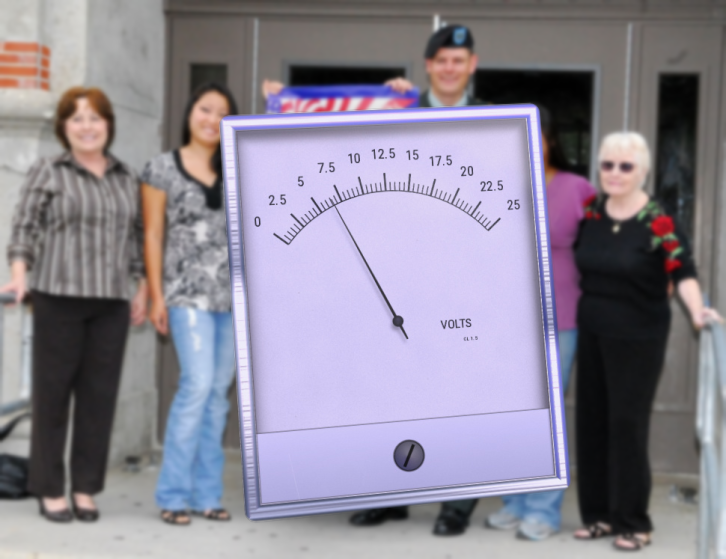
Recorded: 6.5 V
